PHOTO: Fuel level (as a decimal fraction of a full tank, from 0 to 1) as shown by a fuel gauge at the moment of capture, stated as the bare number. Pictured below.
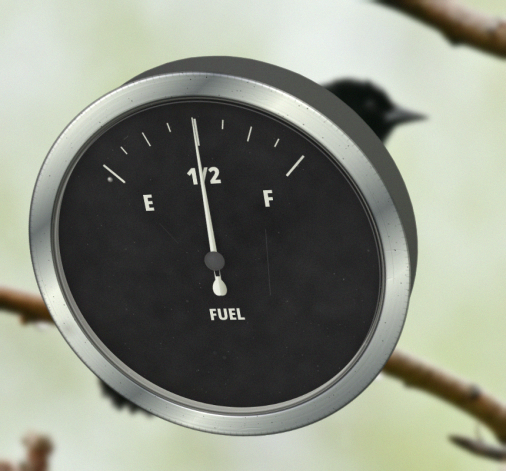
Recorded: 0.5
